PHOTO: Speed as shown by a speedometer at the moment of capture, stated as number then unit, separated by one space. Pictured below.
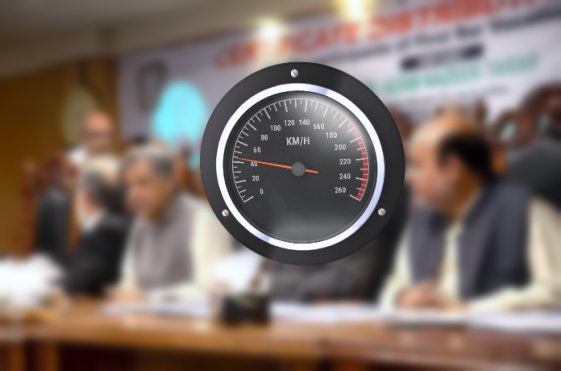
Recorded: 45 km/h
